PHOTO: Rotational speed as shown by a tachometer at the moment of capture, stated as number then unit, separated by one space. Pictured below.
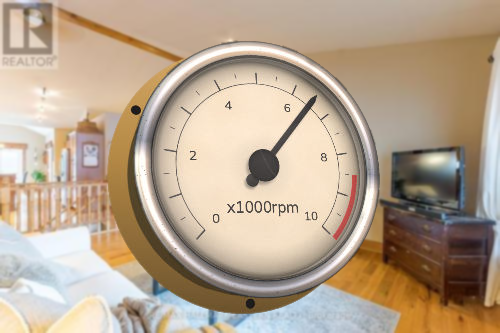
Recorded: 6500 rpm
